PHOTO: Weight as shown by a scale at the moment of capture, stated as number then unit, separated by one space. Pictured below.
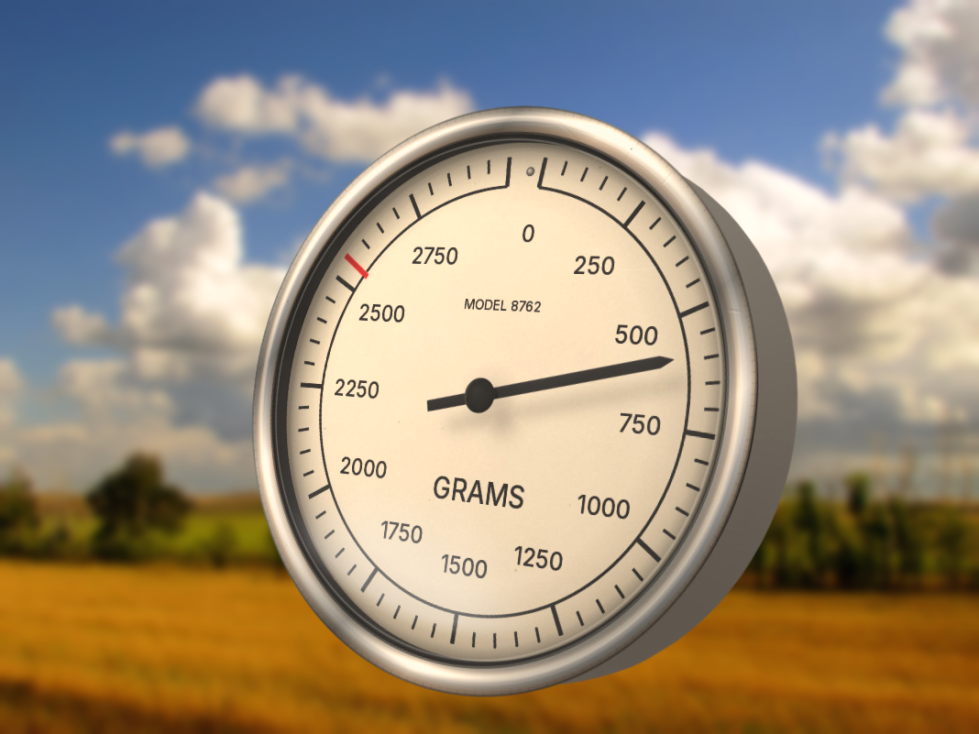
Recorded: 600 g
